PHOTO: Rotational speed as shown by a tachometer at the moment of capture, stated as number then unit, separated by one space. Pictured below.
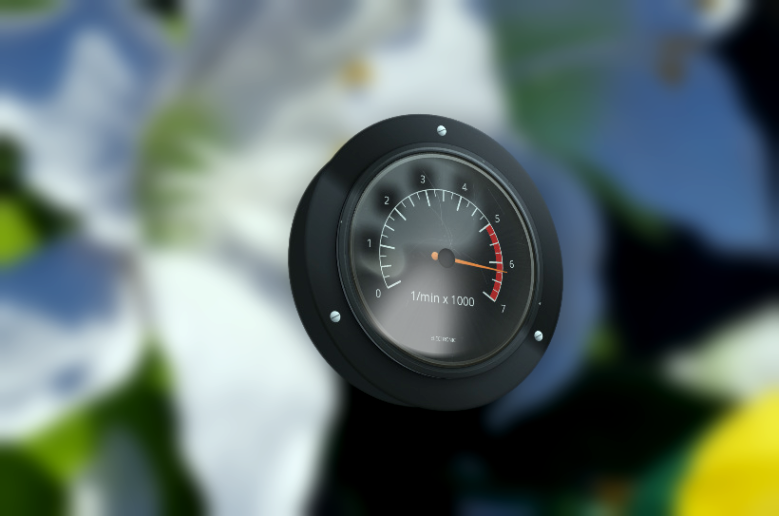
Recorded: 6250 rpm
